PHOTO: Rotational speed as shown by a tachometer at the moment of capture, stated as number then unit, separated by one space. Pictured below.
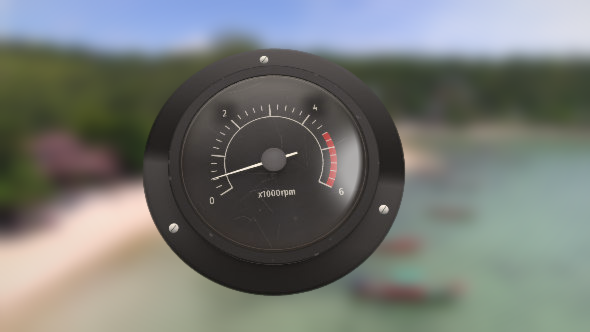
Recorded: 400 rpm
